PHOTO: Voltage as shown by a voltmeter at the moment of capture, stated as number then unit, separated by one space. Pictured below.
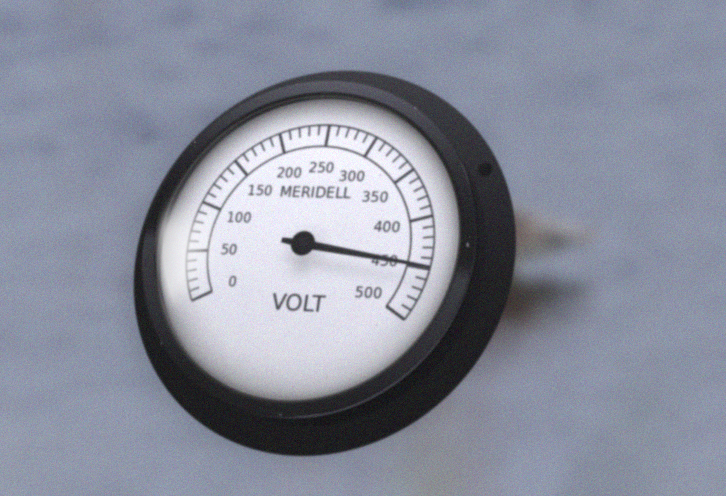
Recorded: 450 V
